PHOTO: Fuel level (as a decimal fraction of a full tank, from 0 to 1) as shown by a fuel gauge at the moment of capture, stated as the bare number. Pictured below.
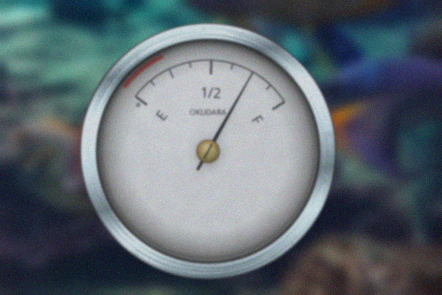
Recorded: 0.75
